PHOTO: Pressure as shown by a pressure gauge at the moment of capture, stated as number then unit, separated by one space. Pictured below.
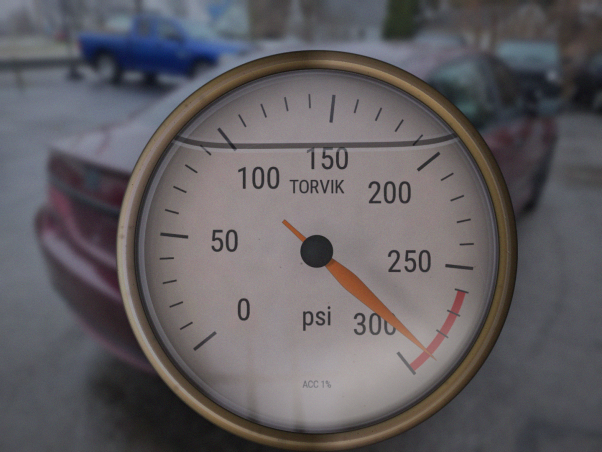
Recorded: 290 psi
